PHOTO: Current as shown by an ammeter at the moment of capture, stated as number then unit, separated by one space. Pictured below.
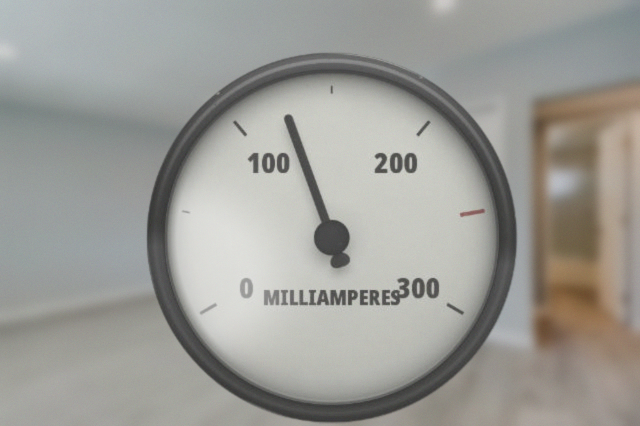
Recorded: 125 mA
